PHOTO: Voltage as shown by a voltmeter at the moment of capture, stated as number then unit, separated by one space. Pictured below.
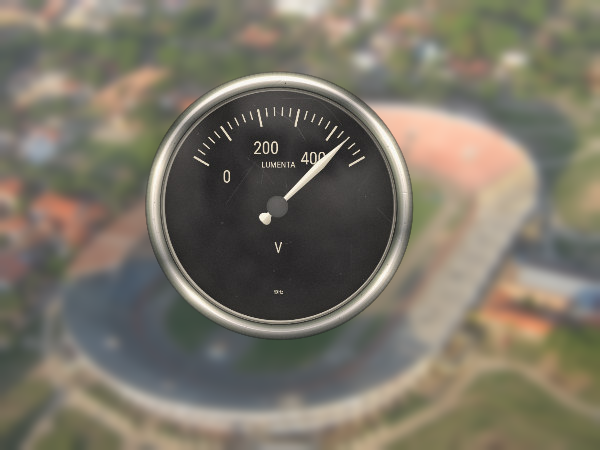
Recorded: 440 V
